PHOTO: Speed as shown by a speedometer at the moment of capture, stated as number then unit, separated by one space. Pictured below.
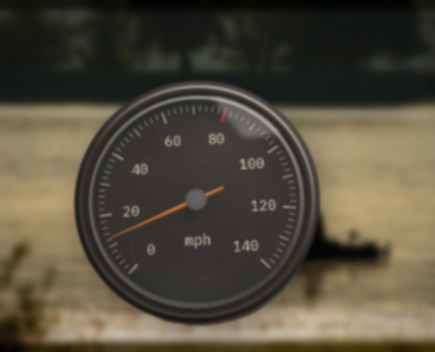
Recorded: 12 mph
